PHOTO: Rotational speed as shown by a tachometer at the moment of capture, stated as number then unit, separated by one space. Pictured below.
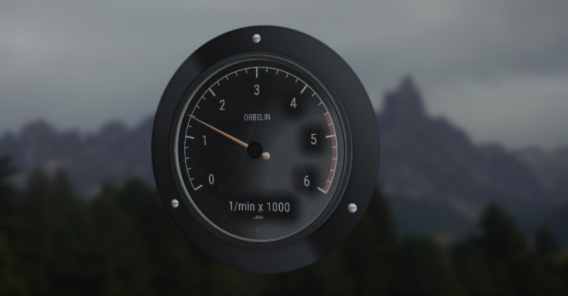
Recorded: 1400 rpm
